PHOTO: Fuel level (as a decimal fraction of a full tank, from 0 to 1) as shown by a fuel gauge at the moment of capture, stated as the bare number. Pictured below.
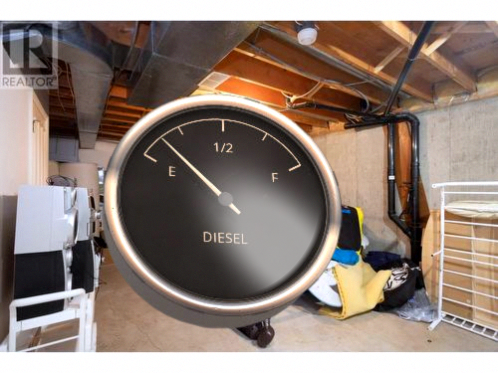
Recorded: 0.125
